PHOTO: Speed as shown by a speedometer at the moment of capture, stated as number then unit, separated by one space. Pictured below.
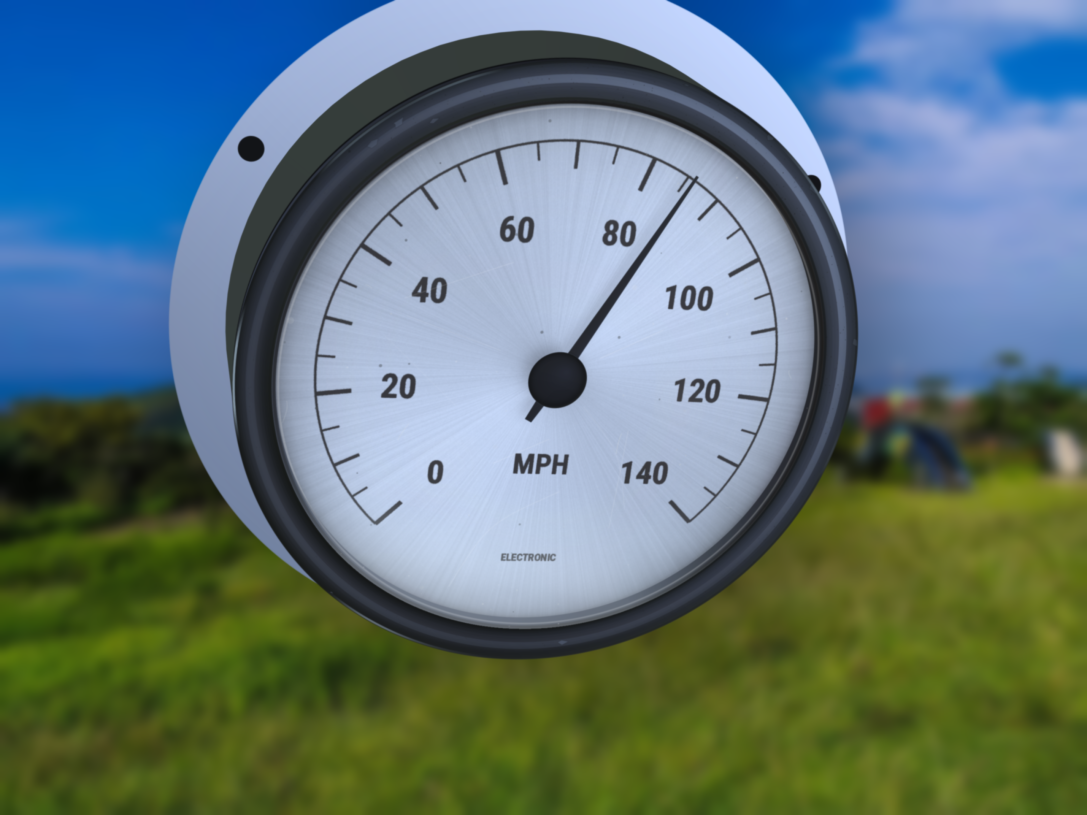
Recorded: 85 mph
